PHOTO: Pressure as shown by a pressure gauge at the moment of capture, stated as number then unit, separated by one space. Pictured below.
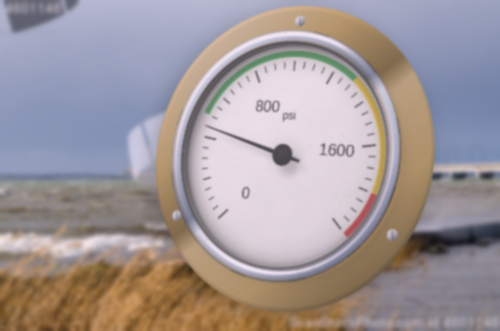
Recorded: 450 psi
